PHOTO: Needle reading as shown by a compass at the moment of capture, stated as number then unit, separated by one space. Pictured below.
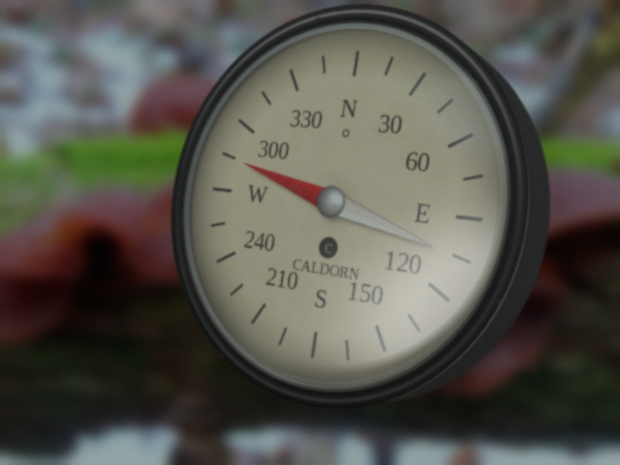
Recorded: 285 °
